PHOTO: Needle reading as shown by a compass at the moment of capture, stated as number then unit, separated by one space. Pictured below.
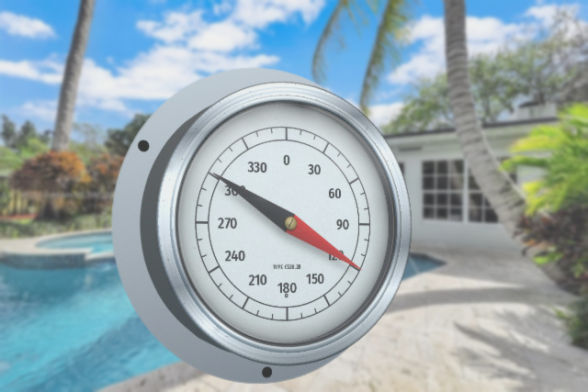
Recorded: 120 °
